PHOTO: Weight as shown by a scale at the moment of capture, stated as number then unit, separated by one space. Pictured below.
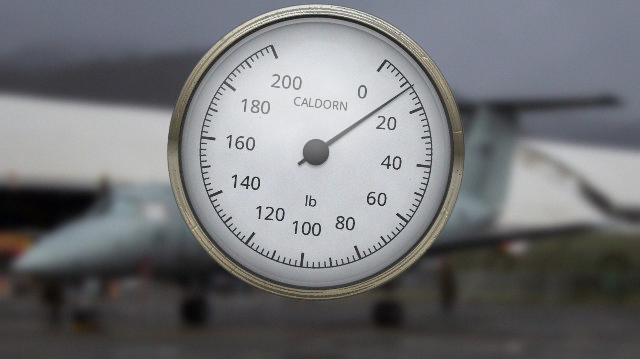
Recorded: 12 lb
